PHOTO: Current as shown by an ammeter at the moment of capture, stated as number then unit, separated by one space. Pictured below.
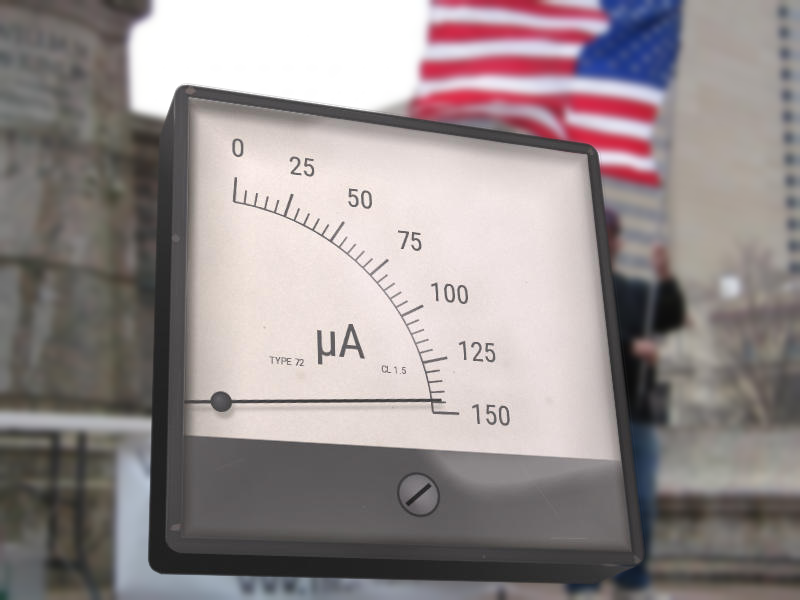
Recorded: 145 µA
